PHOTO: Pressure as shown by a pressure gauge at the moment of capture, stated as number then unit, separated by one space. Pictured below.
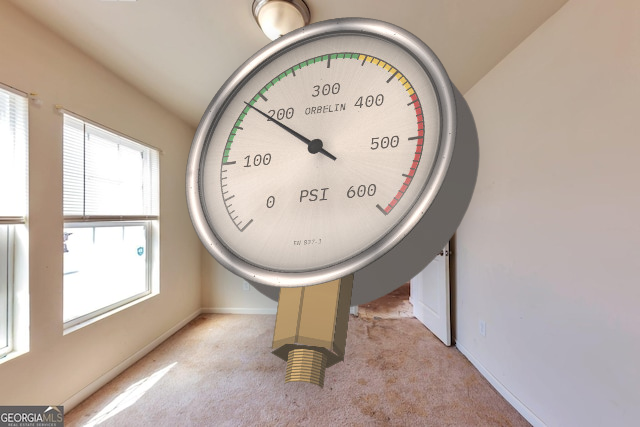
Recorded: 180 psi
